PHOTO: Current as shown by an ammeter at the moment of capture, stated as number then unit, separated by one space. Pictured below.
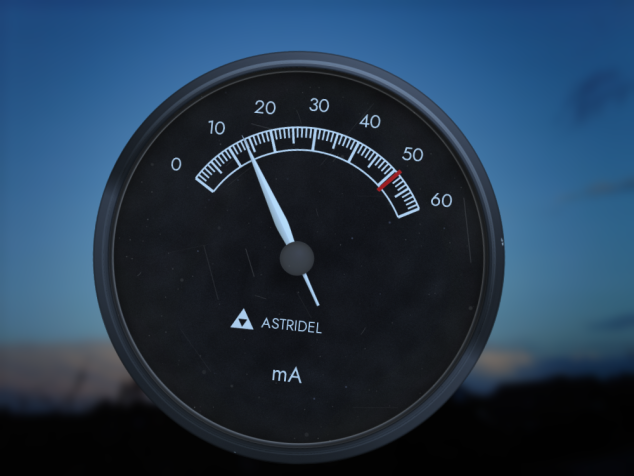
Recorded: 14 mA
